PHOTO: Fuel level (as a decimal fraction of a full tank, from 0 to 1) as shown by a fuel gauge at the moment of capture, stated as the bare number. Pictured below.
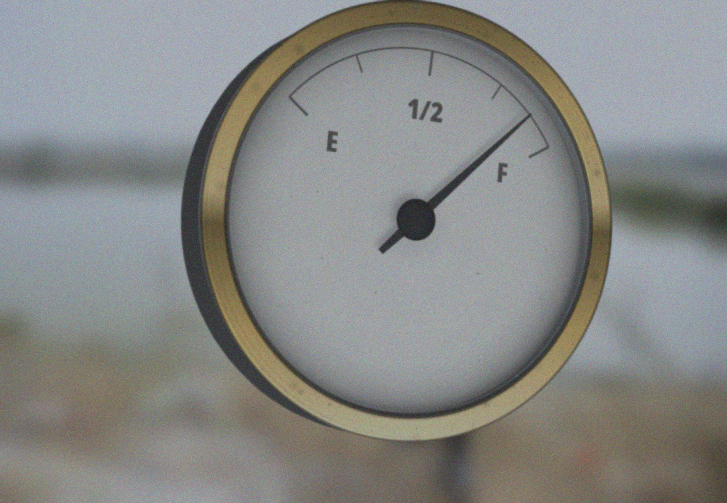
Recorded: 0.875
